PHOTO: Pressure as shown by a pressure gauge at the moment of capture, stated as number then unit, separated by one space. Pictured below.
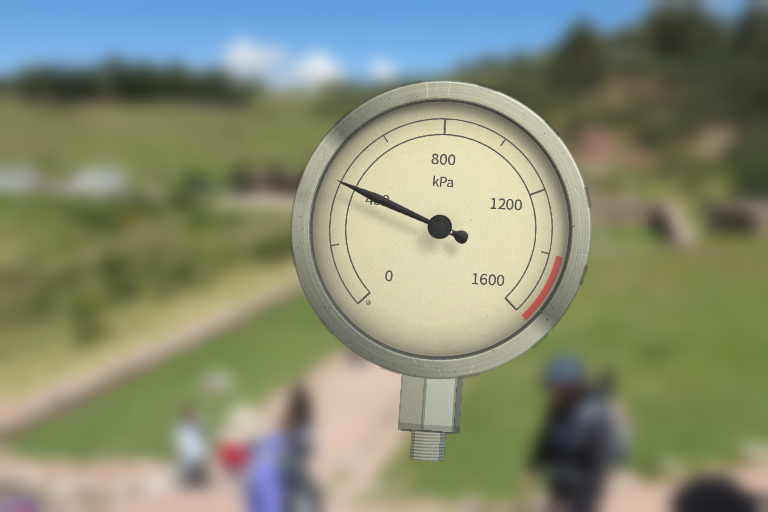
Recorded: 400 kPa
